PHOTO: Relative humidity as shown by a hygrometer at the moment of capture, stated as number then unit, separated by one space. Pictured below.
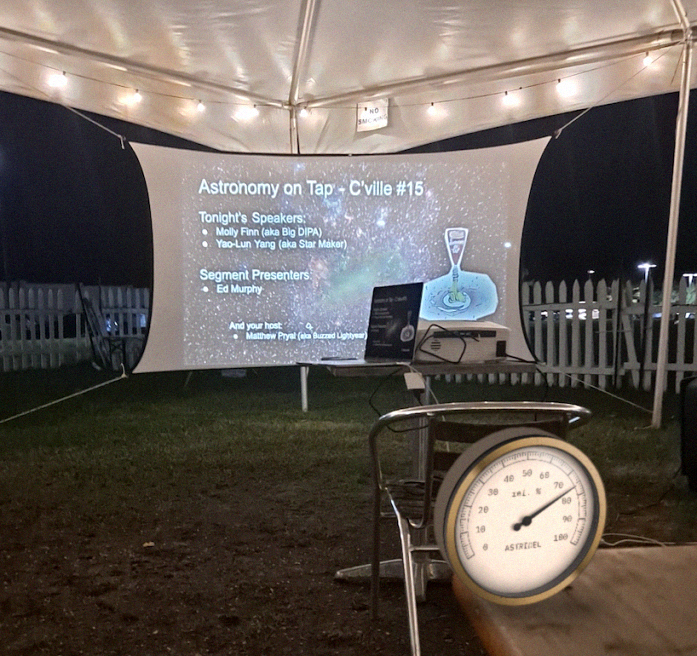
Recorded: 75 %
